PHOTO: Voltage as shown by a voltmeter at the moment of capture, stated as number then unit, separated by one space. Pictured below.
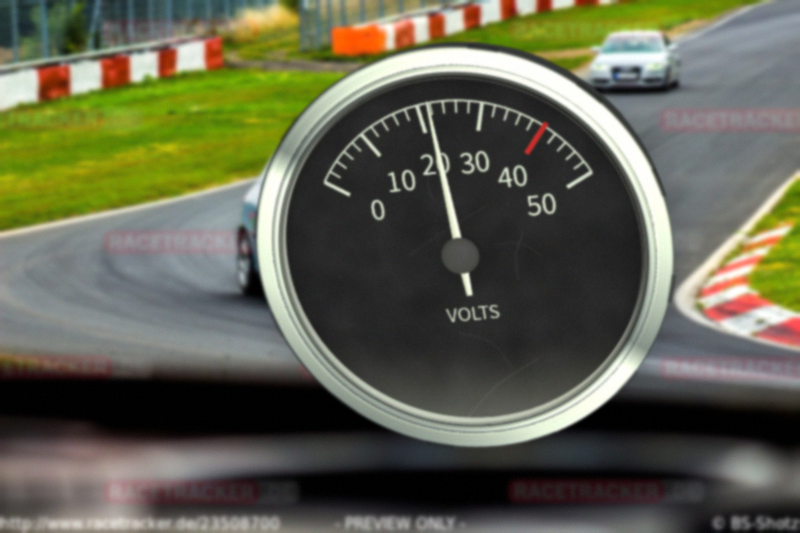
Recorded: 22 V
